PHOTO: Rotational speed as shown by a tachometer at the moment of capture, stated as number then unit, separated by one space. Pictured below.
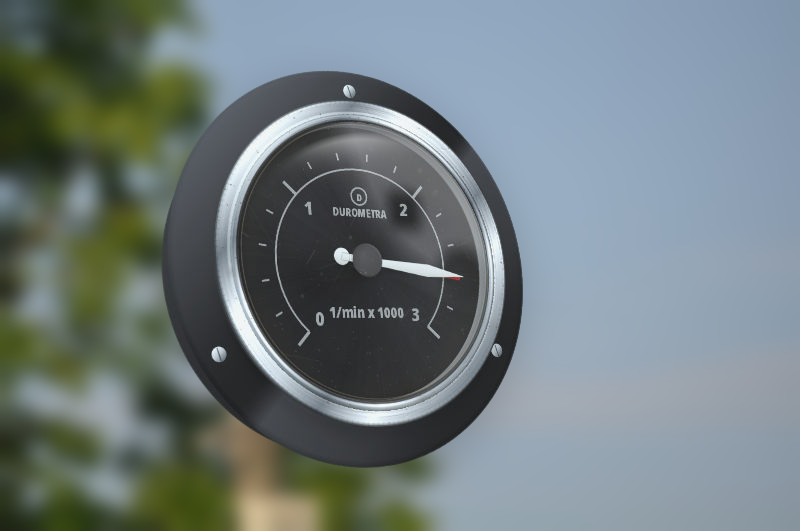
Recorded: 2600 rpm
